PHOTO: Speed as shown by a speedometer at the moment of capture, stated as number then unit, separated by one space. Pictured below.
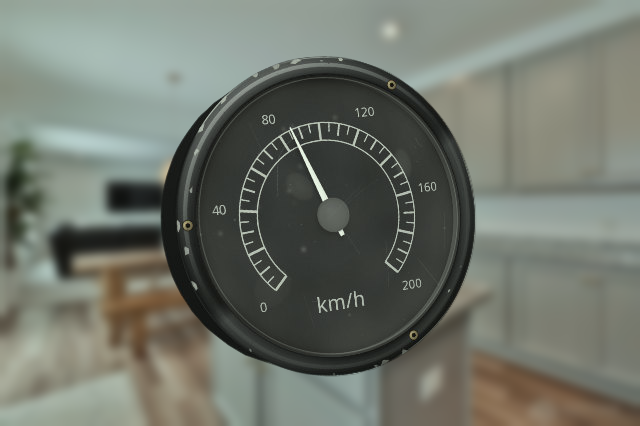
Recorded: 85 km/h
